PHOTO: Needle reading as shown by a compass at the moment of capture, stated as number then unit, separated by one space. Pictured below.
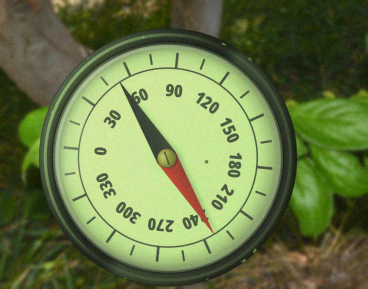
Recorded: 232.5 °
